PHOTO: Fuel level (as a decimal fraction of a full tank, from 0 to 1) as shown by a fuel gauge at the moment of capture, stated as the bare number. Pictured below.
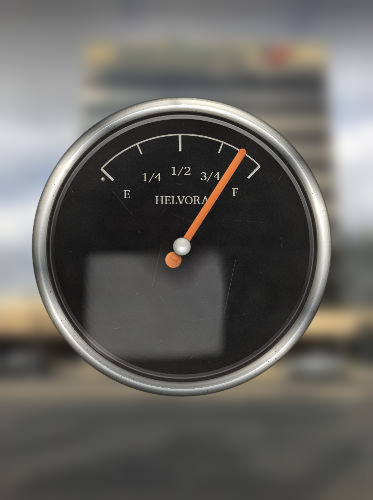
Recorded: 0.875
